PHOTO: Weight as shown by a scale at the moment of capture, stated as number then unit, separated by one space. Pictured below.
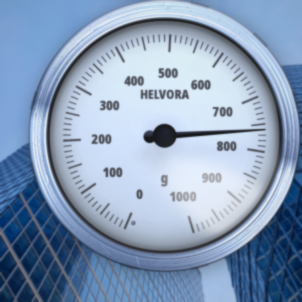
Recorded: 760 g
